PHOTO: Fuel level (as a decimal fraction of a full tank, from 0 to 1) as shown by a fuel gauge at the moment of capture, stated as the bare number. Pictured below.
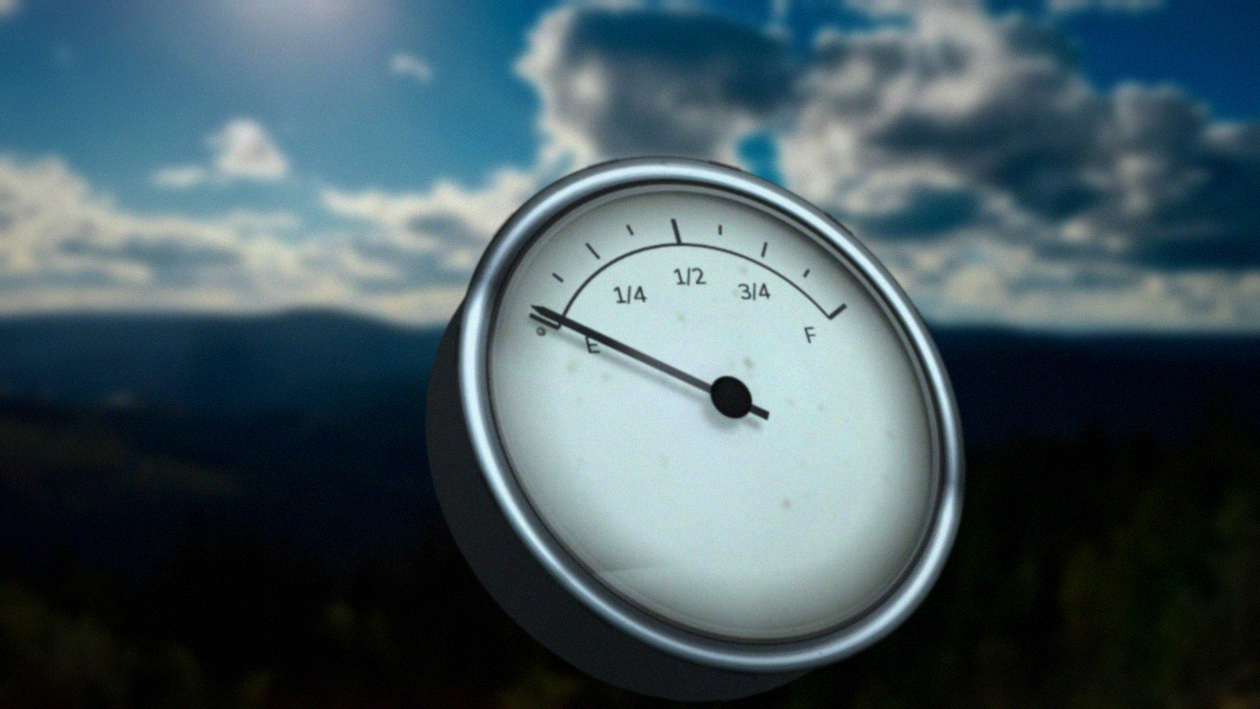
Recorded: 0
